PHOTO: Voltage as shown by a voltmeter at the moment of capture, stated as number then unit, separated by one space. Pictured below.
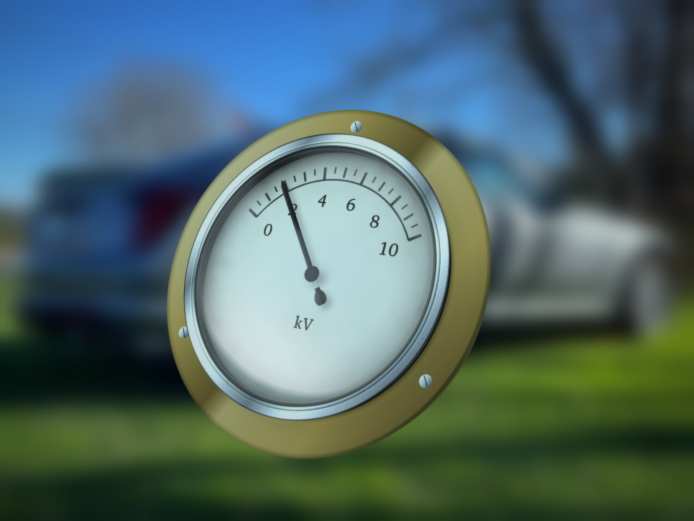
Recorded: 2 kV
